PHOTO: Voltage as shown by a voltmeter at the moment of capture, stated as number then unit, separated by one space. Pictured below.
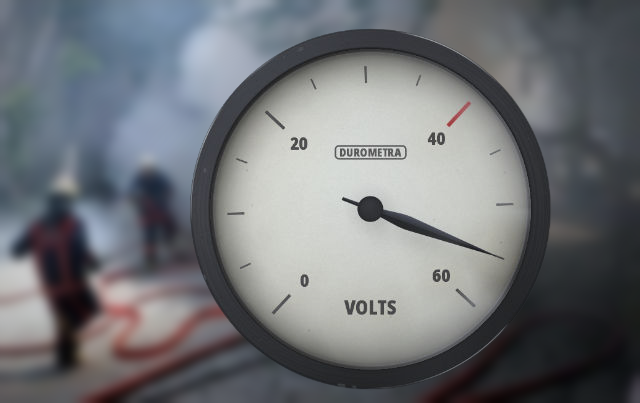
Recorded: 55 V
